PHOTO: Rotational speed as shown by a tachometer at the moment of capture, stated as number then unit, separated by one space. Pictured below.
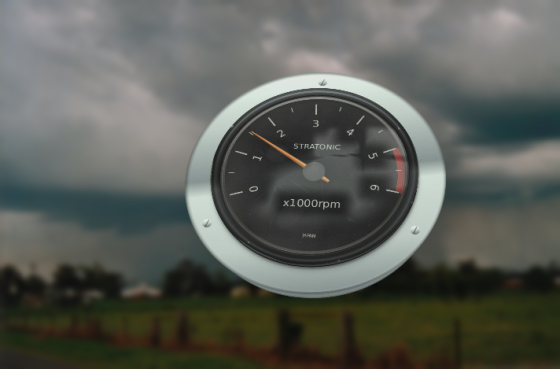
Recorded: 1500 rpm
